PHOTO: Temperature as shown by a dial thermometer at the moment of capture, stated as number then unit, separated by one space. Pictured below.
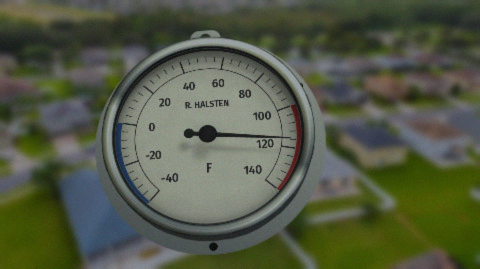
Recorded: 116 °F
